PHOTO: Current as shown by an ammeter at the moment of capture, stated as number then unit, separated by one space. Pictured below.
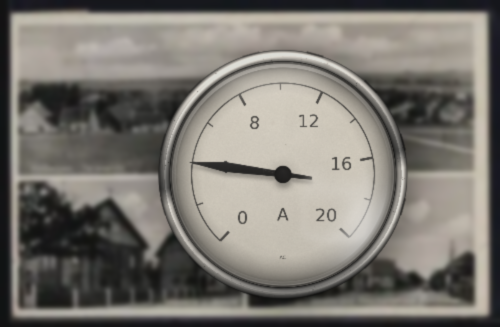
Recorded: 4 A
